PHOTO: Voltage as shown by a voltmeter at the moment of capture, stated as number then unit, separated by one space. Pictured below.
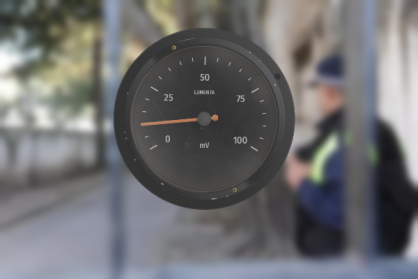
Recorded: 10 mV
